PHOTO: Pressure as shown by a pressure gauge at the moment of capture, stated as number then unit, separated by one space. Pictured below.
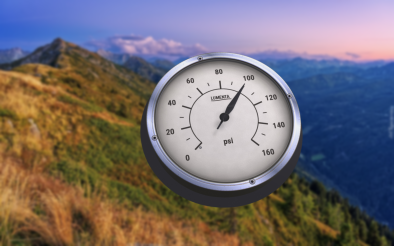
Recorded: 100 psi
